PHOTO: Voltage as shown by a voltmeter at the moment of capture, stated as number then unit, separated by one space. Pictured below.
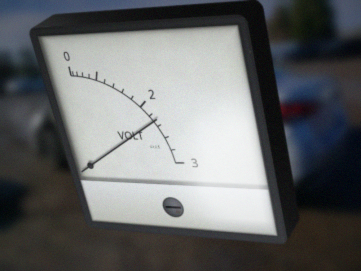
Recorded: 2.3 V
